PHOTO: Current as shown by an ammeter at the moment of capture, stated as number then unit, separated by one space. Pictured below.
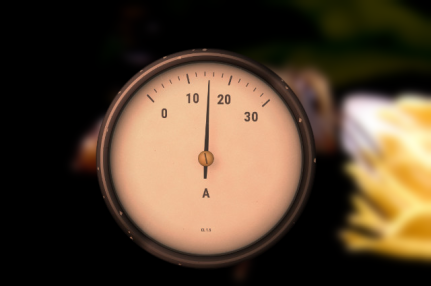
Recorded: 15 A
